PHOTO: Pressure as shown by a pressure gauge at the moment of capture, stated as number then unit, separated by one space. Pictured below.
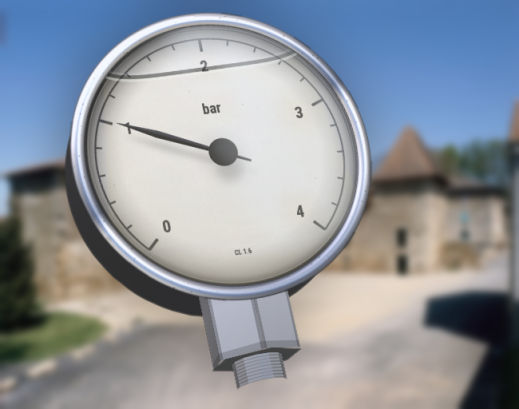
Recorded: 1 bar
